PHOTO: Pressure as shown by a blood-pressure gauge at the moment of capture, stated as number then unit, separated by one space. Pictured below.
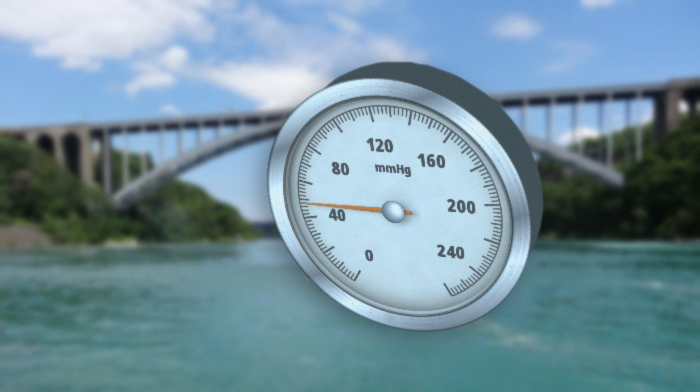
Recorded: 50 mmHg
